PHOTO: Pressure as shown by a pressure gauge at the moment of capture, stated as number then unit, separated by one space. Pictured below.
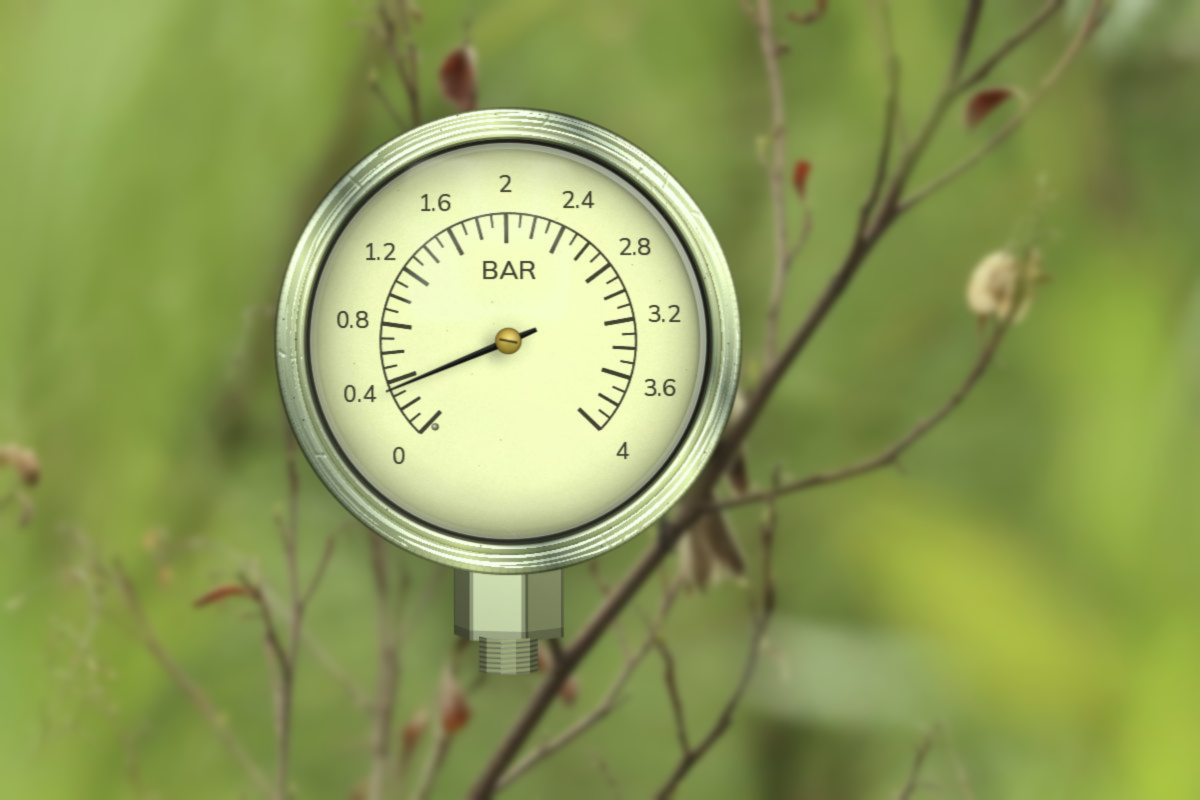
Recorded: 0.35 bar
